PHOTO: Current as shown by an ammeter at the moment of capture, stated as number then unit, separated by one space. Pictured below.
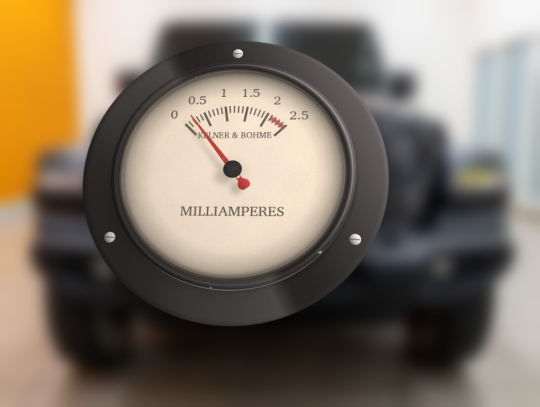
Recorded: 0.2 mA
